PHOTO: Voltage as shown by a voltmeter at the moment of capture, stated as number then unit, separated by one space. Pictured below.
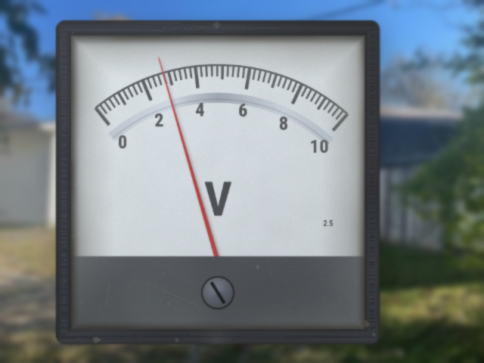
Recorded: 2.8 V
